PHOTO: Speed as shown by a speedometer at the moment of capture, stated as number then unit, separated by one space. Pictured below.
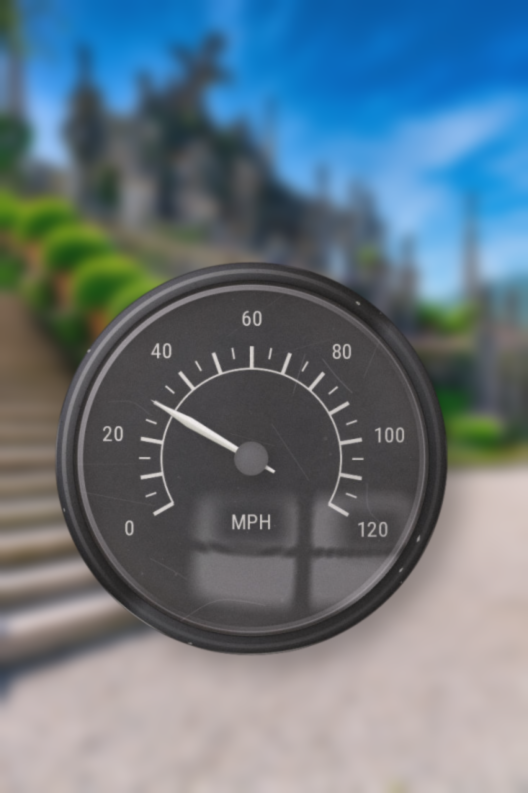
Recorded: 30 mph
